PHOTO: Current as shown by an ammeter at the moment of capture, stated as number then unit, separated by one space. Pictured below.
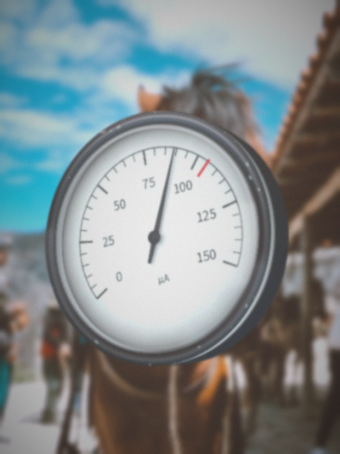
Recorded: 90 µA
